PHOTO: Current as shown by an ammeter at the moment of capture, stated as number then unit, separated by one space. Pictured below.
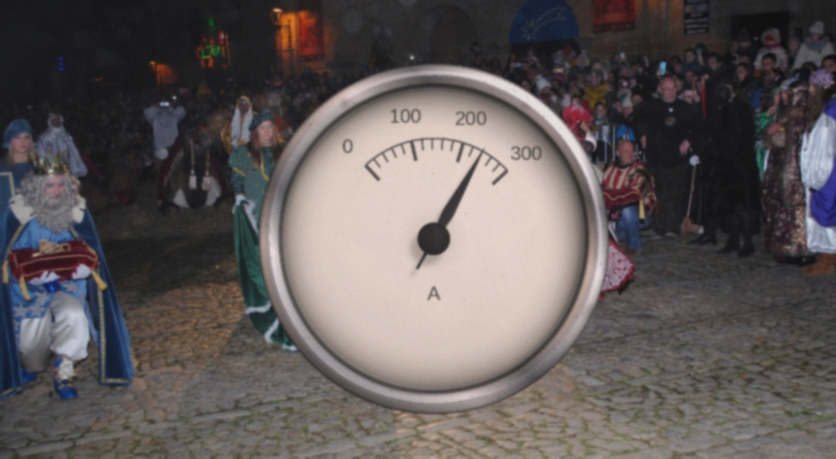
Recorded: 240 A
